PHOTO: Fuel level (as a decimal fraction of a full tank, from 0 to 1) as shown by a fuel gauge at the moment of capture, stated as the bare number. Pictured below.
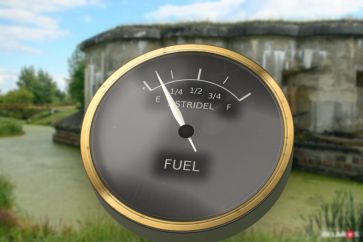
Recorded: 0.125
